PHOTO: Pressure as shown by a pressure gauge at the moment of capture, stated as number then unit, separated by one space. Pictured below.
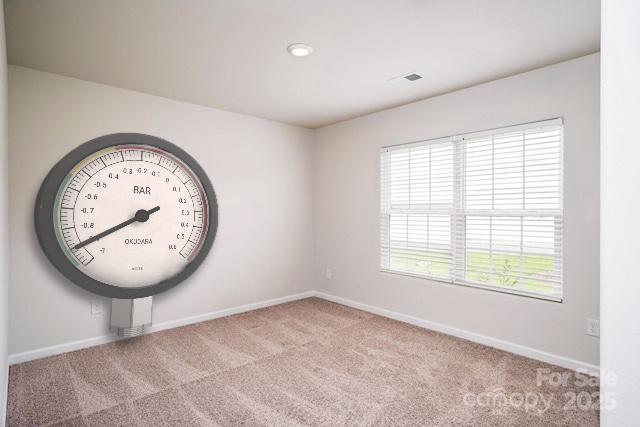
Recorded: -0.9 bar
